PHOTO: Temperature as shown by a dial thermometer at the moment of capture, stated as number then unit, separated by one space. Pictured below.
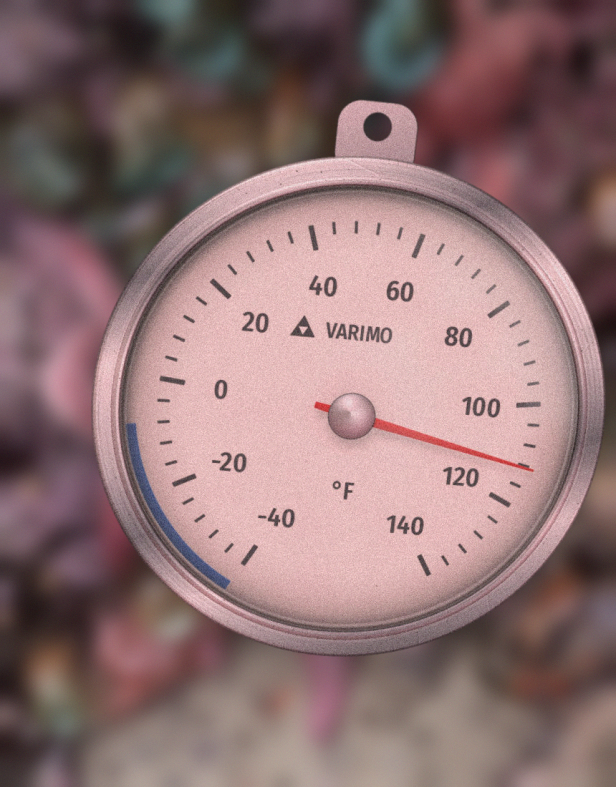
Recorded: 112 °F
